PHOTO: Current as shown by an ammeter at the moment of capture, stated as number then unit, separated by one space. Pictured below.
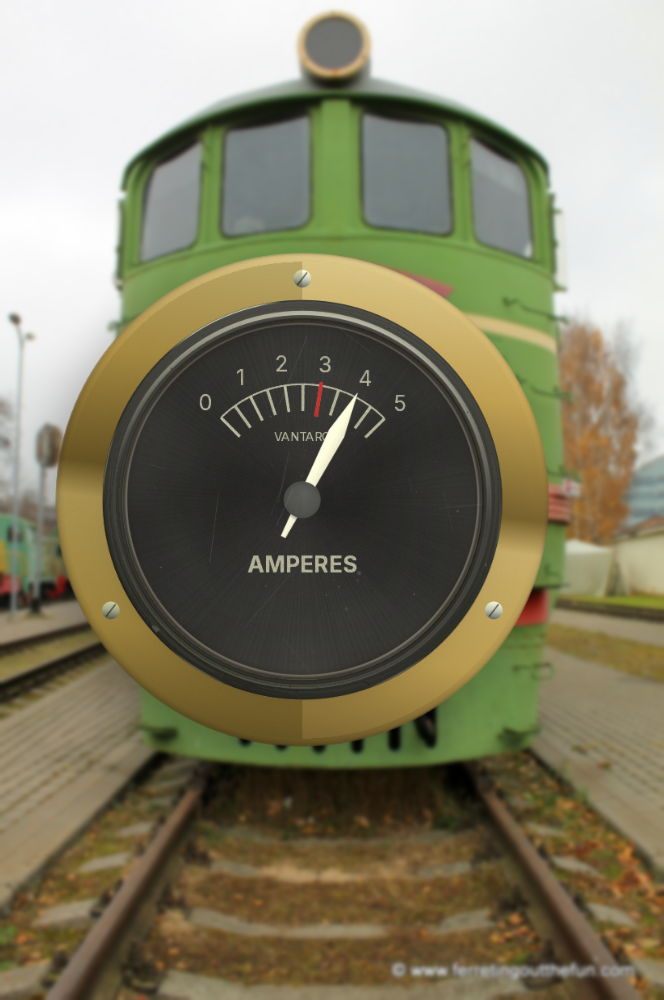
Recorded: 4 A
